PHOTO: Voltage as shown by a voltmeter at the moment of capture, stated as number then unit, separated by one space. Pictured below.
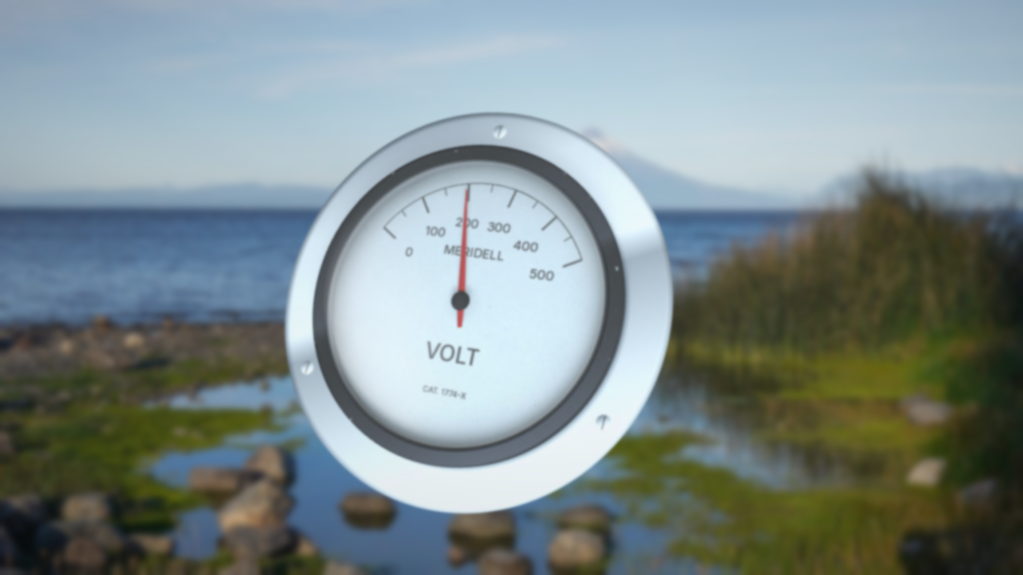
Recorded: 200 V
